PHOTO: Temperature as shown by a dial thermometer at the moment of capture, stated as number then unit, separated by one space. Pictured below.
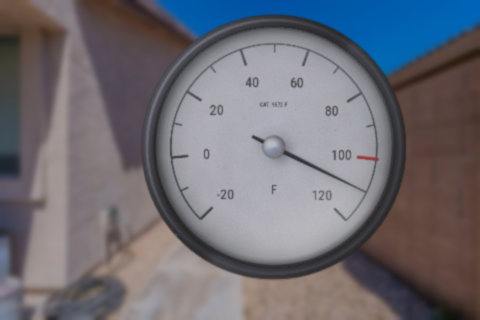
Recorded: 110 °F
